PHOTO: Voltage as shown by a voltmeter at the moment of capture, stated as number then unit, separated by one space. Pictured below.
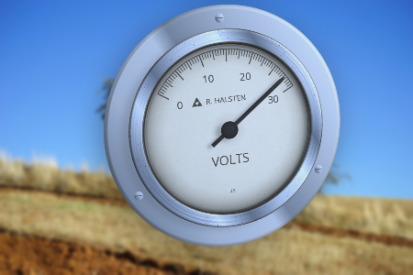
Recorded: 27.5 V
